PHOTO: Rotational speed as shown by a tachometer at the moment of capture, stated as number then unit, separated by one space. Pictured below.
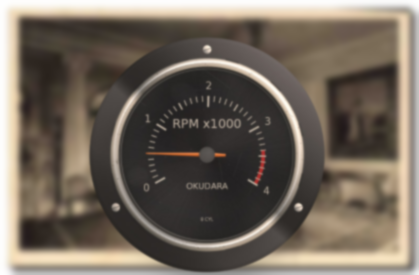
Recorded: 500 rpm
